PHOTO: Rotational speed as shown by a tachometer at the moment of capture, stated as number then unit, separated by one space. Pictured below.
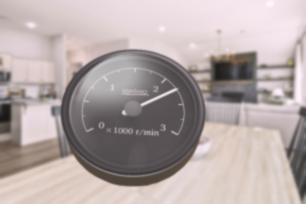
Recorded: 2250 rpm
